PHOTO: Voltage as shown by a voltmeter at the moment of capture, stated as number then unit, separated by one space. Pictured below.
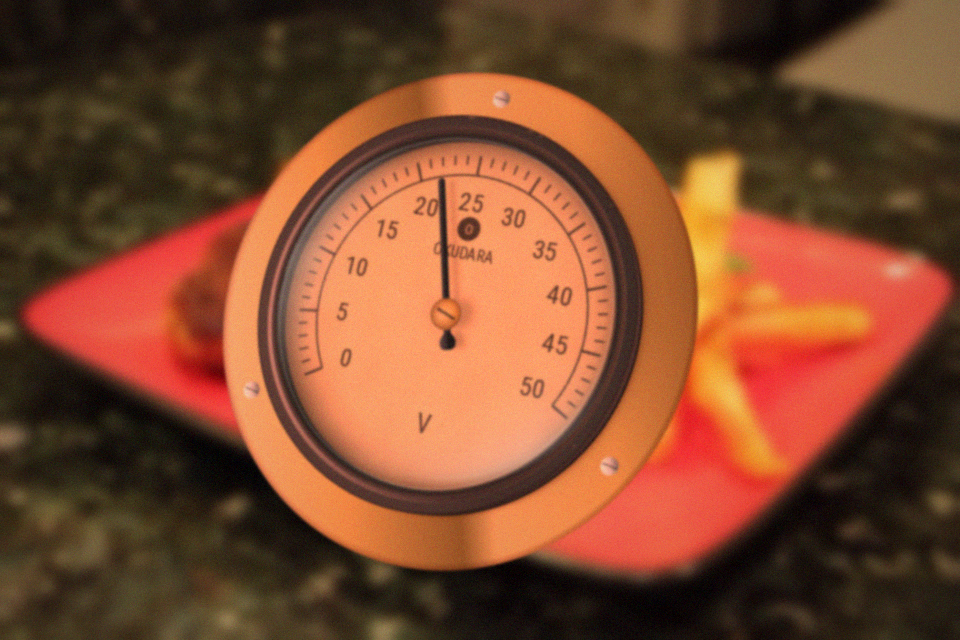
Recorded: 22 V
